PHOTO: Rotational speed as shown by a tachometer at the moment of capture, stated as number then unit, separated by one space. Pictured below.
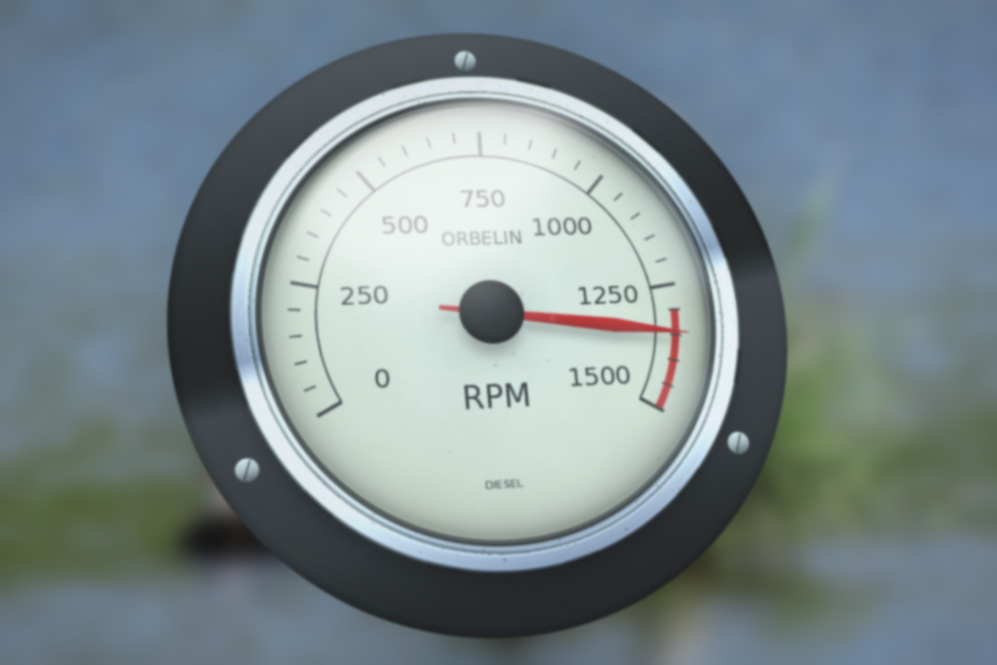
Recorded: 1350 rpm
